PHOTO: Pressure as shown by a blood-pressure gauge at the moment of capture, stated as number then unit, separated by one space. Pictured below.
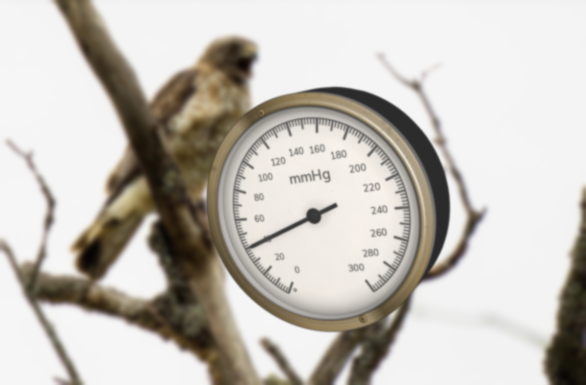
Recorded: 40 mmHg
